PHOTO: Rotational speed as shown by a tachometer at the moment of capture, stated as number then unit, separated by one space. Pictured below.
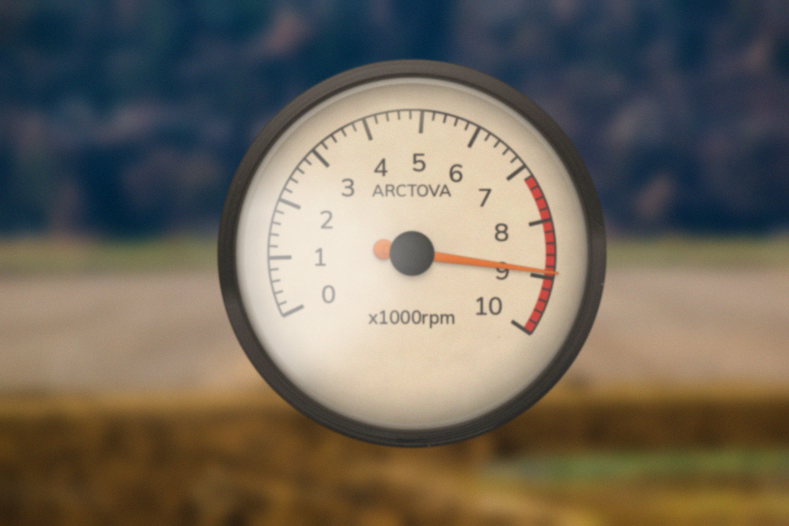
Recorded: 8900 rpm
